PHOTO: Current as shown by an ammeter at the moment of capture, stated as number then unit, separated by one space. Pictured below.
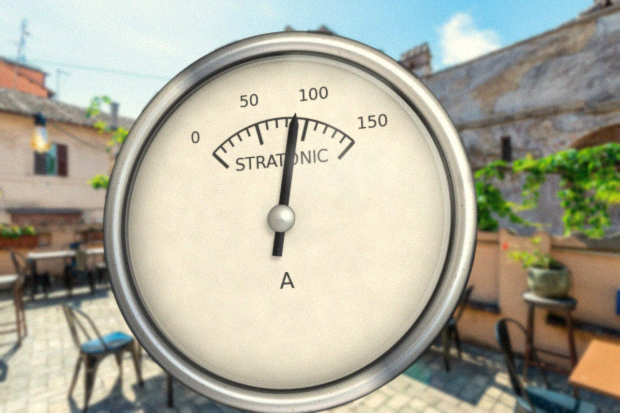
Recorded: 90 A
